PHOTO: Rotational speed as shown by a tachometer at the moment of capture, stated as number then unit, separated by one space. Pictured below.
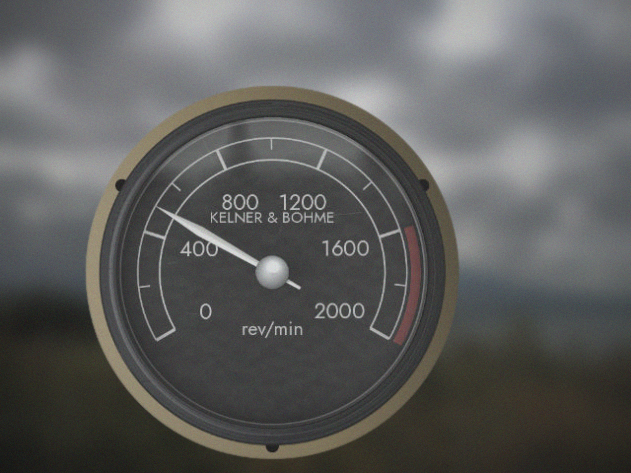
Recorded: 500 rpm
